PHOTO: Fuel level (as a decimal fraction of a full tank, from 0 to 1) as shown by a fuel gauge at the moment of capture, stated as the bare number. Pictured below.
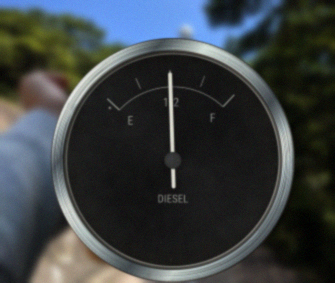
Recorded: 0.5
